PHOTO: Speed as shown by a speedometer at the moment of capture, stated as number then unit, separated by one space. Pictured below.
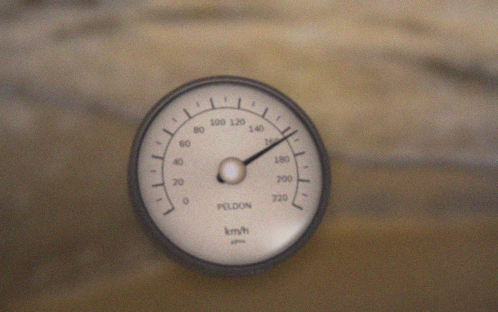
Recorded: 165 km/h
